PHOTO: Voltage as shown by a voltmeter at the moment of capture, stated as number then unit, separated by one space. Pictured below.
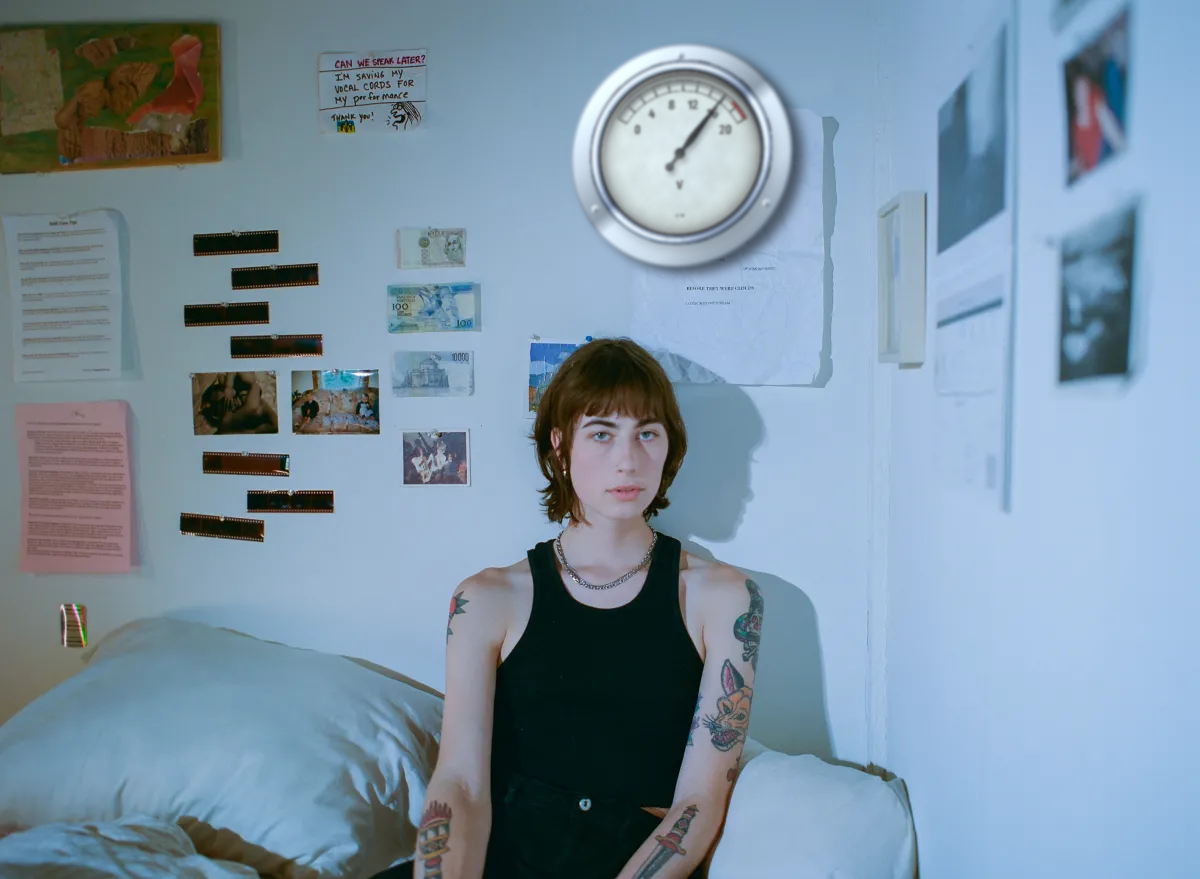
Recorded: 16 V
